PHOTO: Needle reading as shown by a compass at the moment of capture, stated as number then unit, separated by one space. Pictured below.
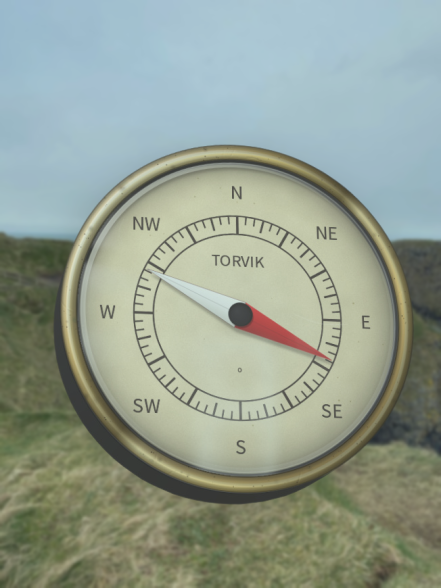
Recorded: 115 °
